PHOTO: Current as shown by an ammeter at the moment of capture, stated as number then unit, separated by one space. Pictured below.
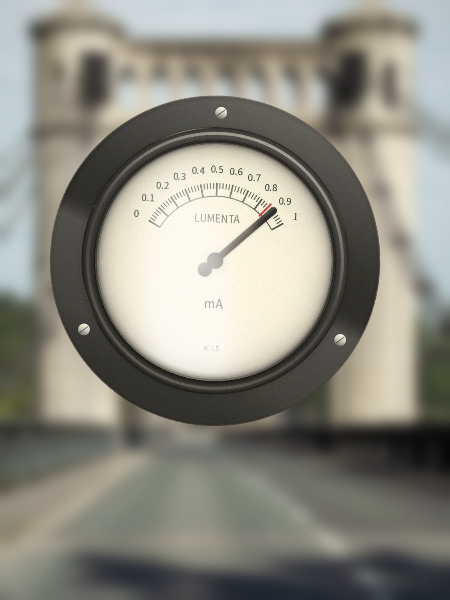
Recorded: 0.9 mA
